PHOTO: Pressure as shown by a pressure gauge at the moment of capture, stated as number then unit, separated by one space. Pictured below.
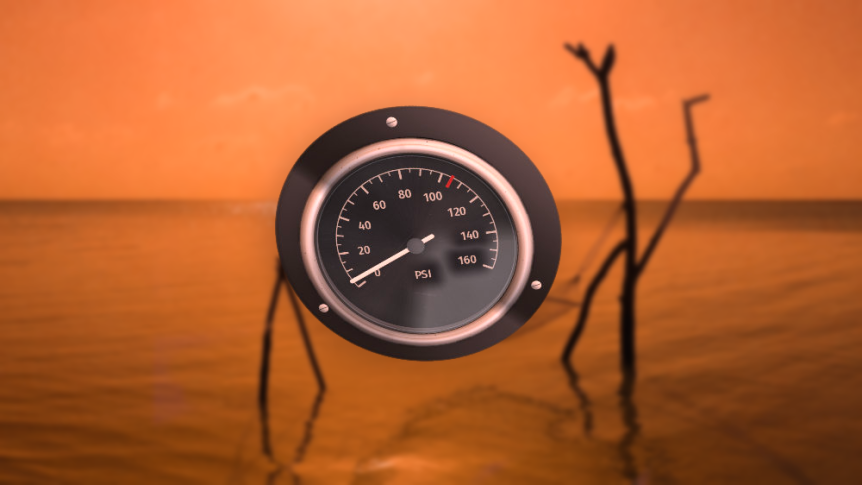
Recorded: 5 psi
